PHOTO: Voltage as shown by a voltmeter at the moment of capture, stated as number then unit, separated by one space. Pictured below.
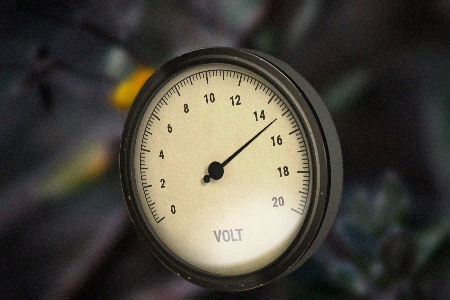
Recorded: 15 V
